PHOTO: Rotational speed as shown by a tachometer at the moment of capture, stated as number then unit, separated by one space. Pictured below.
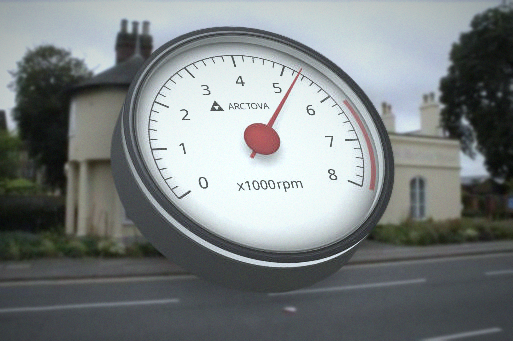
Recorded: 5300 rpm
